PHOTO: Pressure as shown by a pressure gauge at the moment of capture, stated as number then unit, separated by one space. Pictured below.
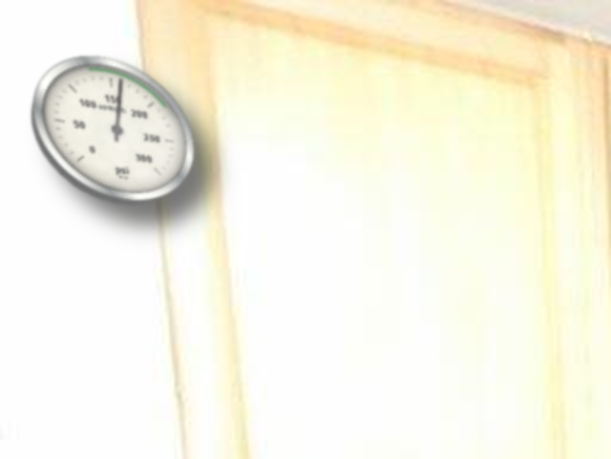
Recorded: 160 psi
